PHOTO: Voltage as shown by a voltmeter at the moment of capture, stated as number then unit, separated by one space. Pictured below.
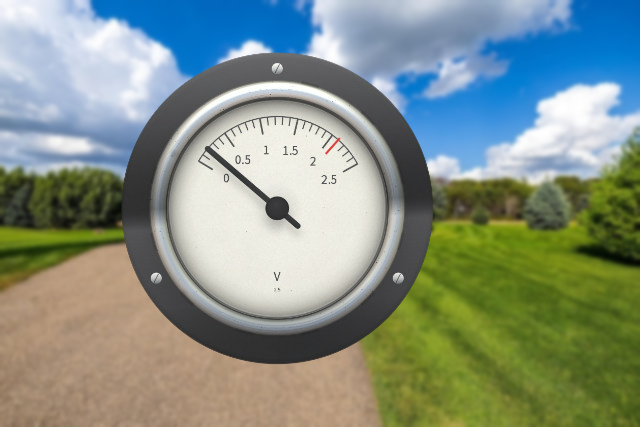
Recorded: 0.2 V
